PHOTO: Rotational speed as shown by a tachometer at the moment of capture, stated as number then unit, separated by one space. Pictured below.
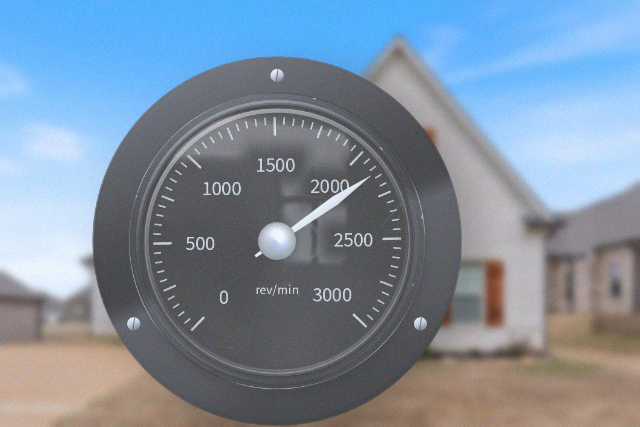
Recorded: 2125 rpm
